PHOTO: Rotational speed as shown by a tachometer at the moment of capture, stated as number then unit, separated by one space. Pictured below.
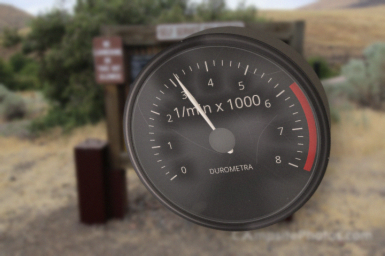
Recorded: 3200 rpm
